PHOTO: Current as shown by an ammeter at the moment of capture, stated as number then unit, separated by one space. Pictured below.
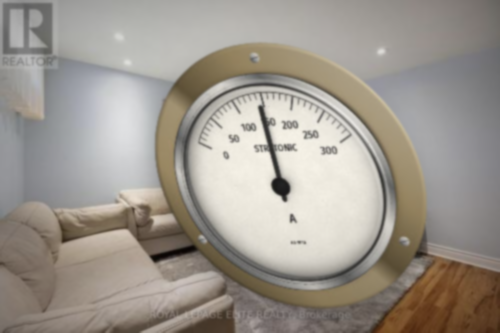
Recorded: 150 A
